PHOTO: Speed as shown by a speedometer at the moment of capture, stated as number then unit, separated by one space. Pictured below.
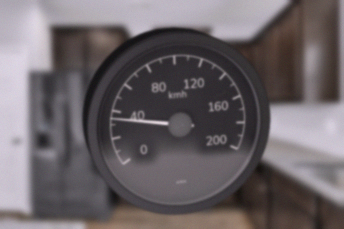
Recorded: 35 km/h
